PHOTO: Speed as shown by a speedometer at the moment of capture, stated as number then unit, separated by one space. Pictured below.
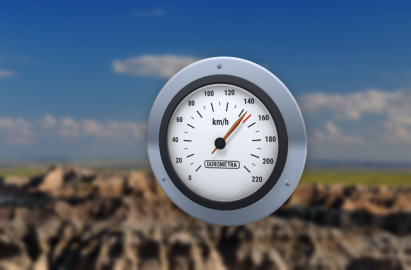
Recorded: 145 km/h
